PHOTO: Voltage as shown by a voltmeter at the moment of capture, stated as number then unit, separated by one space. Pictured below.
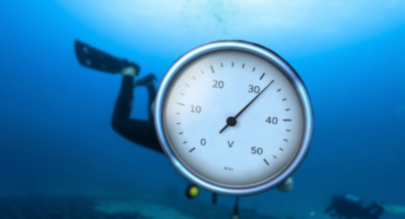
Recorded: 32 V
